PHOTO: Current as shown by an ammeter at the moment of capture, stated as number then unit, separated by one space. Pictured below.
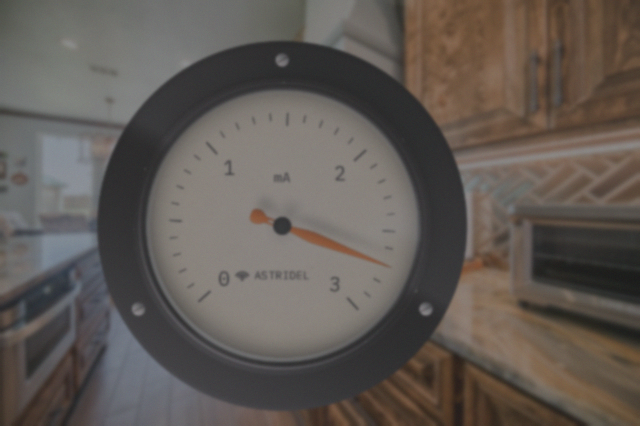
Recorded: 2.7 mA
